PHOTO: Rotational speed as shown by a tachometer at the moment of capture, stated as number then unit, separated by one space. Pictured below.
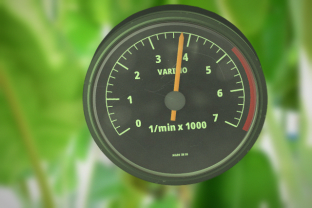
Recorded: 3800 rpm
